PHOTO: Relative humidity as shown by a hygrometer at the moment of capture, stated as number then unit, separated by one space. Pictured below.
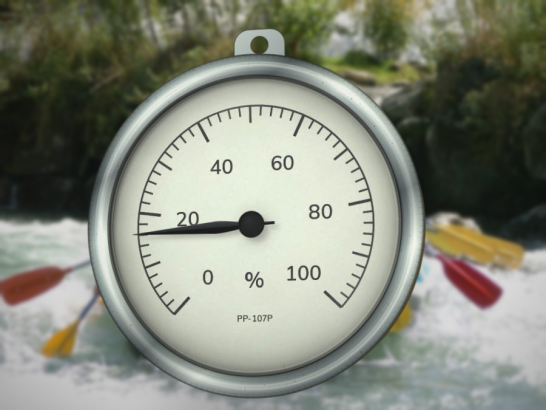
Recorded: 16 %
